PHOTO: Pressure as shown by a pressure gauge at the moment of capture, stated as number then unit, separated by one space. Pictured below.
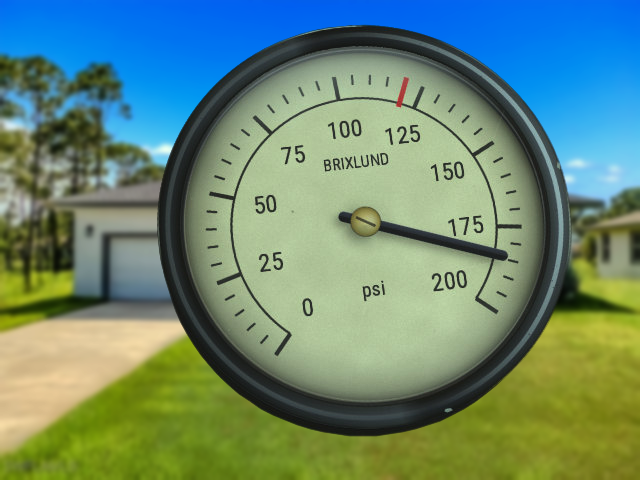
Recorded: 185 psi
